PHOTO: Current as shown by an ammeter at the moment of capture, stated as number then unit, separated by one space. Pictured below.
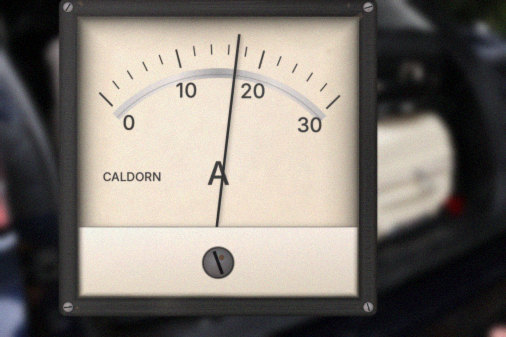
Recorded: 17 A
